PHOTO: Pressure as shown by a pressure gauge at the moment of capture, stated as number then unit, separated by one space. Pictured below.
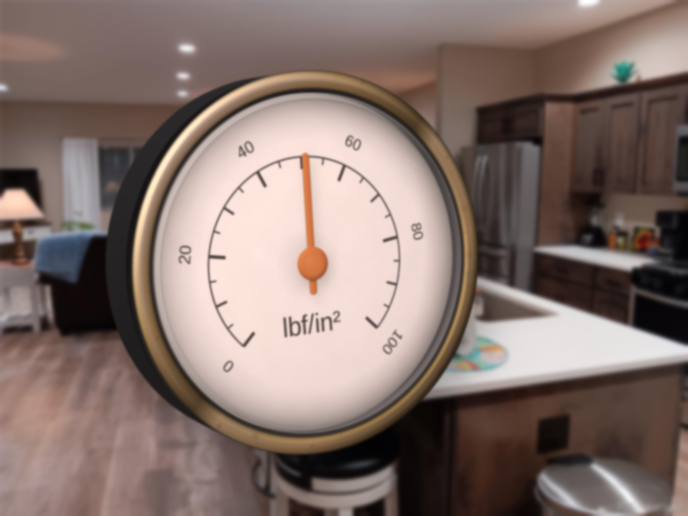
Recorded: 50 psi
